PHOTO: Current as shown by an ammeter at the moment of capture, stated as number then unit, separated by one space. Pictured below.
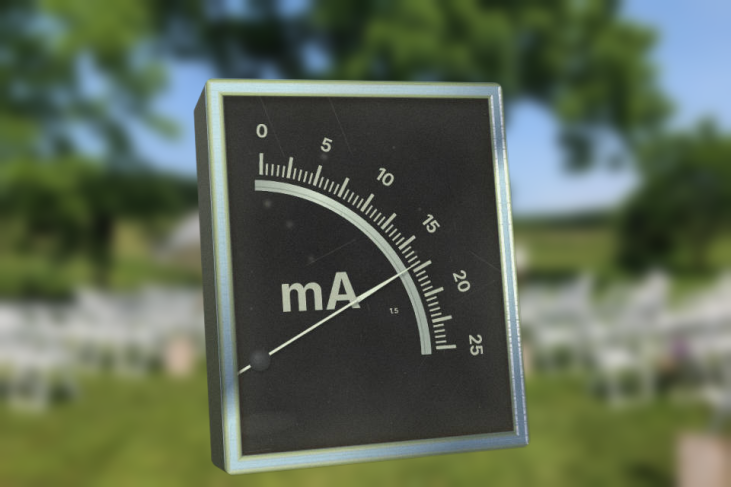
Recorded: 17 mA
